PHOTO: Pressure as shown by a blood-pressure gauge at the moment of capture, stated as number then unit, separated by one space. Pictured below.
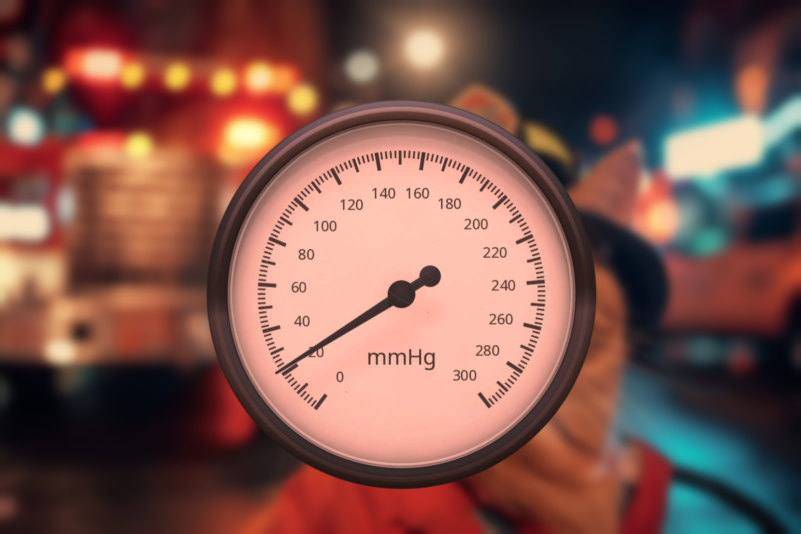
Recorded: 22 mmHg
